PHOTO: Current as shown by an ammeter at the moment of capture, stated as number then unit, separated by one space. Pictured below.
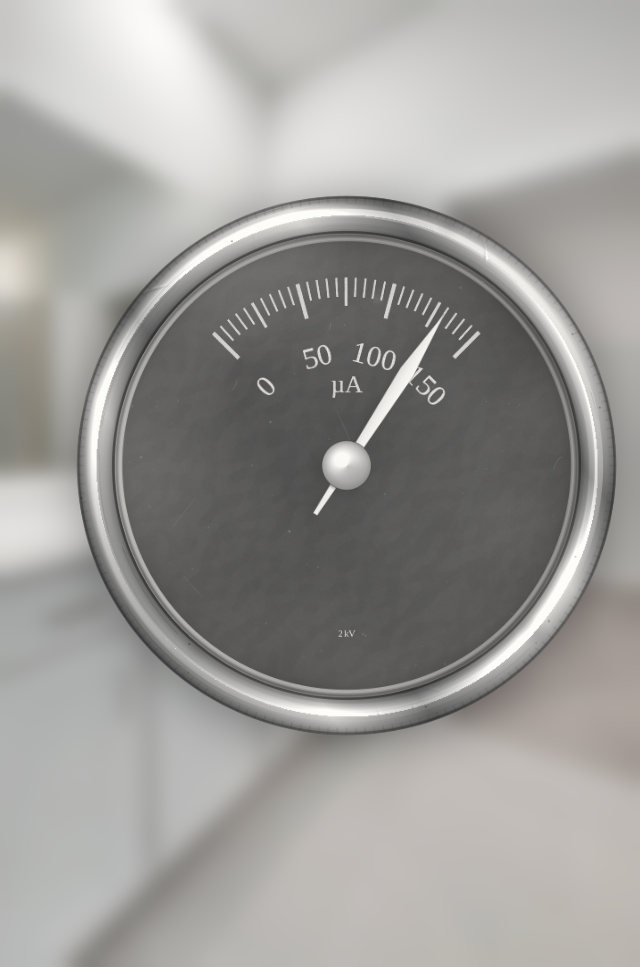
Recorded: 130 µA
